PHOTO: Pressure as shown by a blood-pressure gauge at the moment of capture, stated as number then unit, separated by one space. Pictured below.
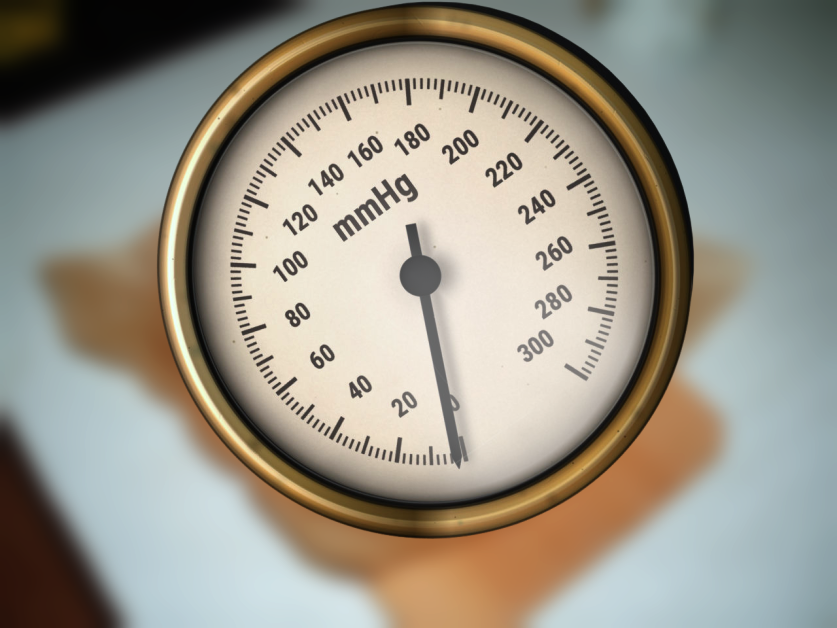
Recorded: 2 mmHg
